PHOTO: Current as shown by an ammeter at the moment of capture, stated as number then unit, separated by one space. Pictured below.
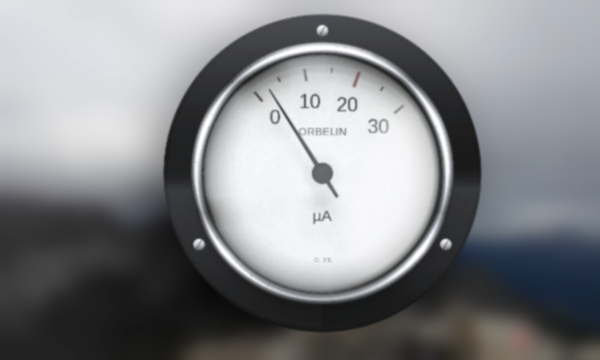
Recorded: 2.5 µA
